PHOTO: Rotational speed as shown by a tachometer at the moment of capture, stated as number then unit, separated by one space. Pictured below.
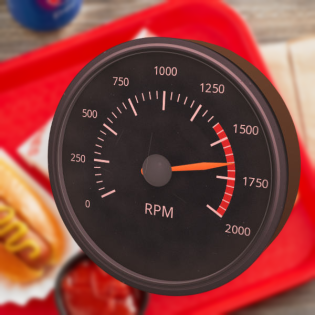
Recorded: 1650 rpm
